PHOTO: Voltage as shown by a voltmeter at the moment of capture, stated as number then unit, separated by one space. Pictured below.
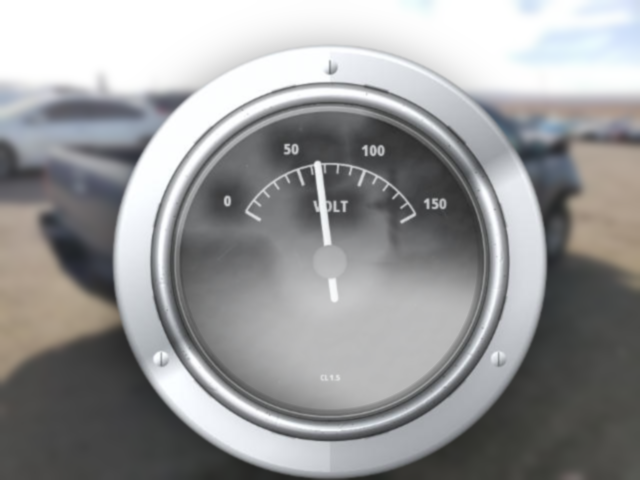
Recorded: 65 V
